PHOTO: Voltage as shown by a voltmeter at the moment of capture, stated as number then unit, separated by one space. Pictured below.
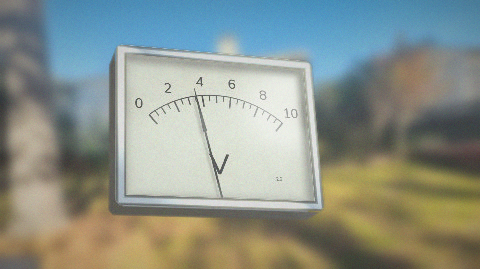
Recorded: 3.5 V
